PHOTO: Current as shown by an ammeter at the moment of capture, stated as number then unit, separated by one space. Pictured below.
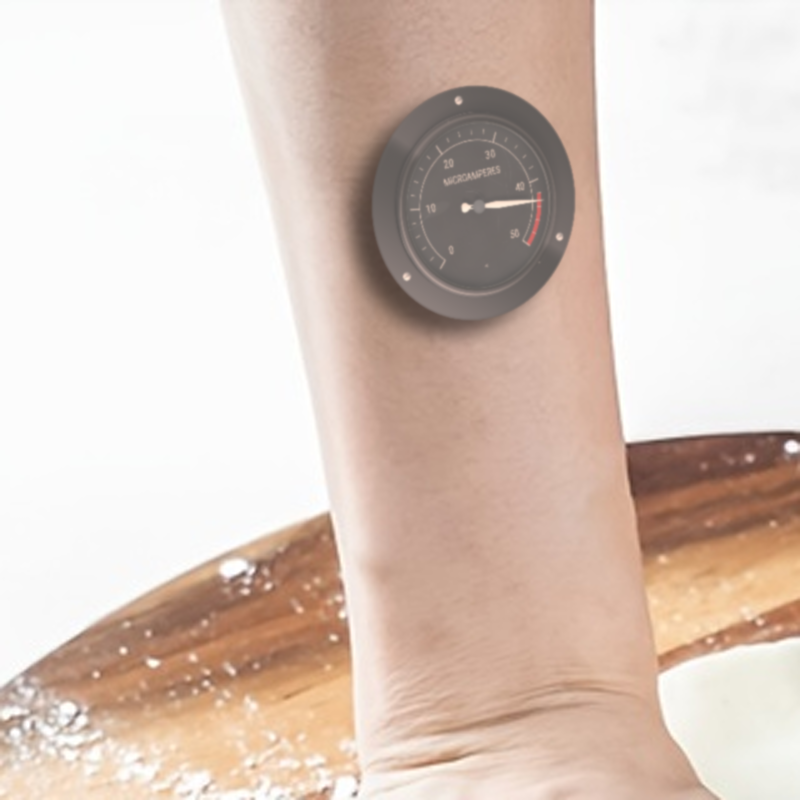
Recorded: 43 µA
